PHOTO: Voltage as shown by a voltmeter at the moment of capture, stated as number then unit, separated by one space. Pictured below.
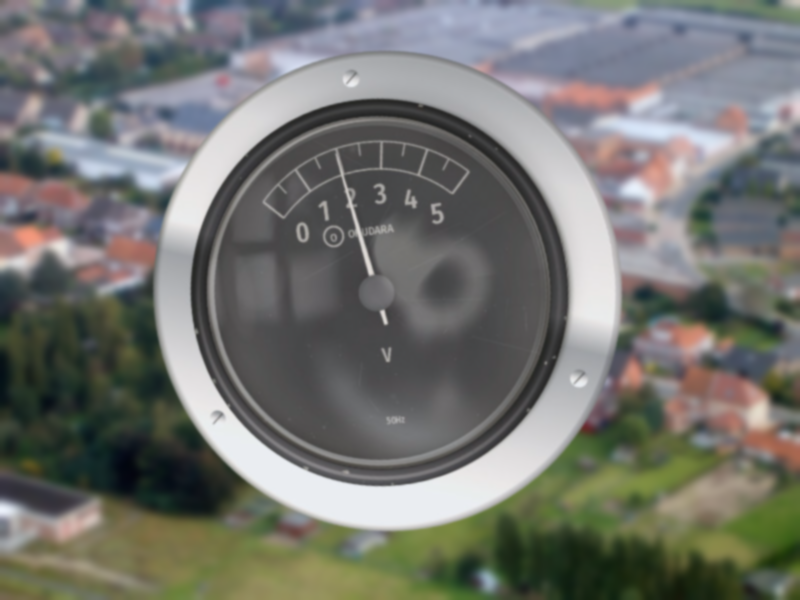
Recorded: 2 V
